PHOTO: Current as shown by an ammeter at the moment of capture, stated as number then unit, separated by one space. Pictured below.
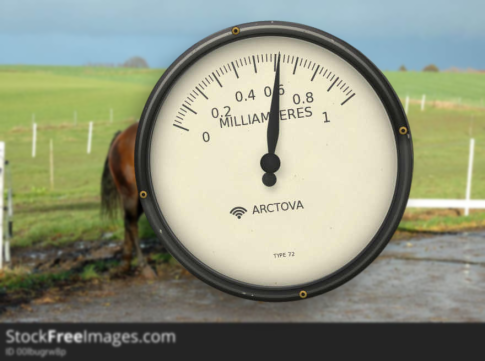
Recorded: 0.62 mA
